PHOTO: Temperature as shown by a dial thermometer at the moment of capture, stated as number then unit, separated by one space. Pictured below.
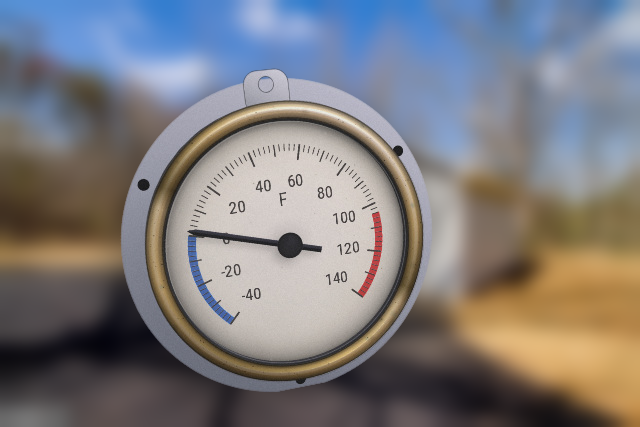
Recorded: 2 °F
